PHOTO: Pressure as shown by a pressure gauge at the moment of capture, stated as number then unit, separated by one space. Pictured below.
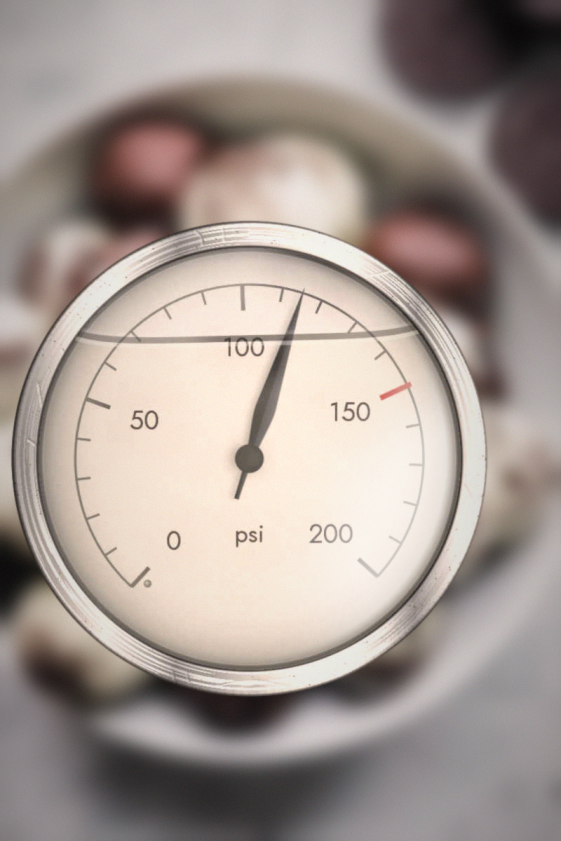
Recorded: 115 psi
